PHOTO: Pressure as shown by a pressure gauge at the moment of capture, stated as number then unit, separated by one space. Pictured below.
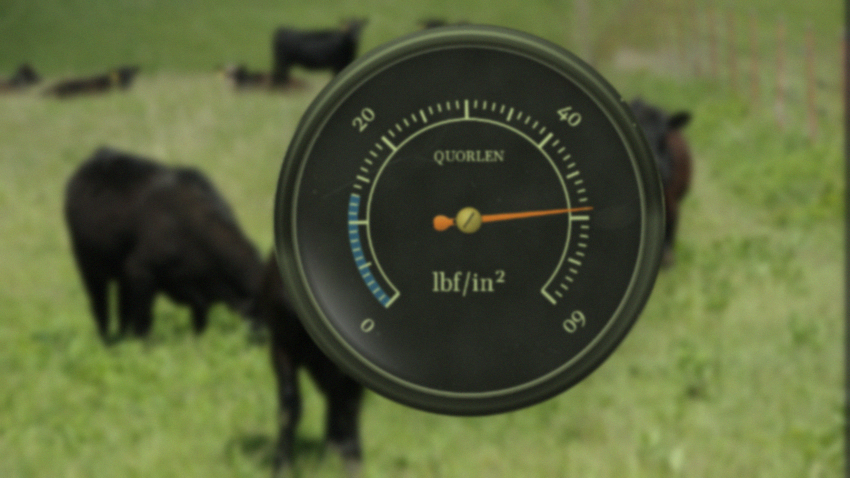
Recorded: 49 psi
